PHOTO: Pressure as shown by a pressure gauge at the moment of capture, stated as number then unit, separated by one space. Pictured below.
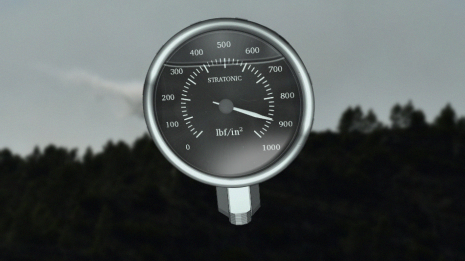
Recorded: 900 psi
